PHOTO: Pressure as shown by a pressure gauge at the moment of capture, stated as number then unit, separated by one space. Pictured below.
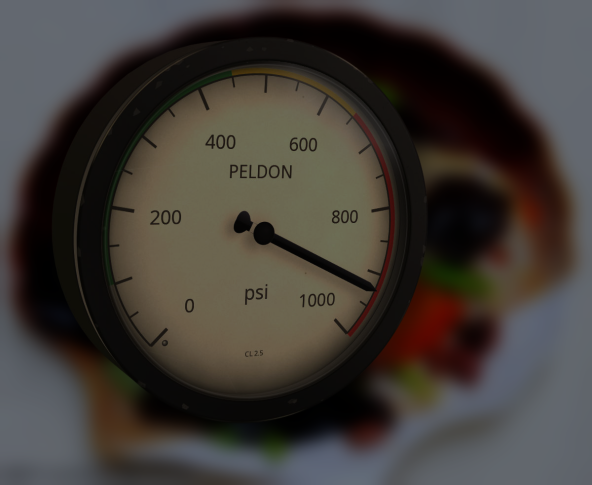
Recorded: 925 psi
